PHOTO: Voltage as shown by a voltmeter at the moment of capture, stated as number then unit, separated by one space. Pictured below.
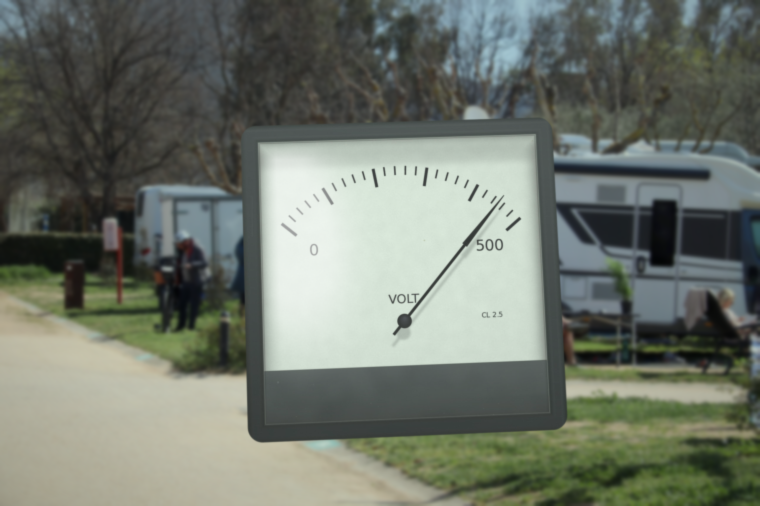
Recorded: 450 V
